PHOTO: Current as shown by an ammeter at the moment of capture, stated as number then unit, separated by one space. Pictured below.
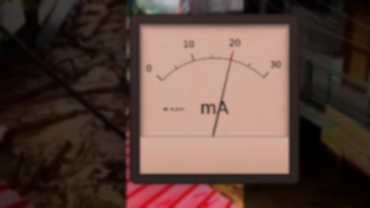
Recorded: 20 mA
